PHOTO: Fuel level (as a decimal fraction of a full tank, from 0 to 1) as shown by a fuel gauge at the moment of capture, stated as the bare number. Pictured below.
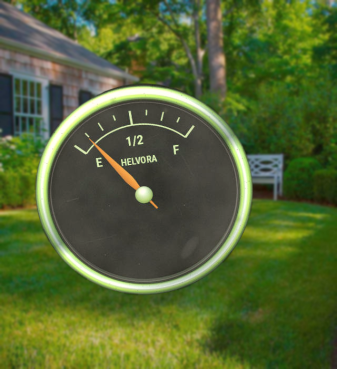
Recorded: 0.125
